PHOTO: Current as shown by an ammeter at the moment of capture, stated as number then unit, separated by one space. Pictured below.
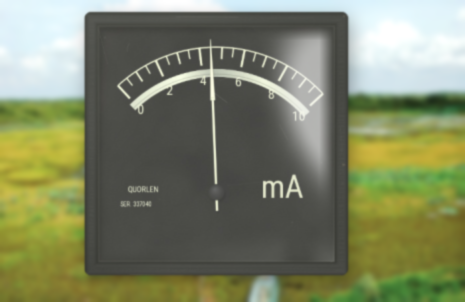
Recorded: 4.5 mA
